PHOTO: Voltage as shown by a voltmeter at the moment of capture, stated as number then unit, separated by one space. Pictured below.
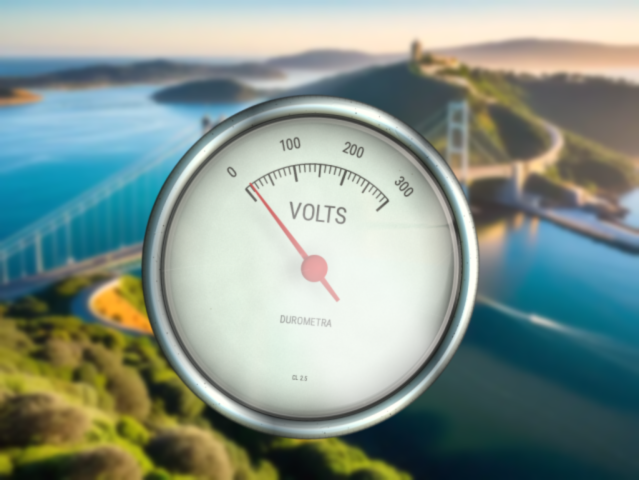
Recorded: 10 V
